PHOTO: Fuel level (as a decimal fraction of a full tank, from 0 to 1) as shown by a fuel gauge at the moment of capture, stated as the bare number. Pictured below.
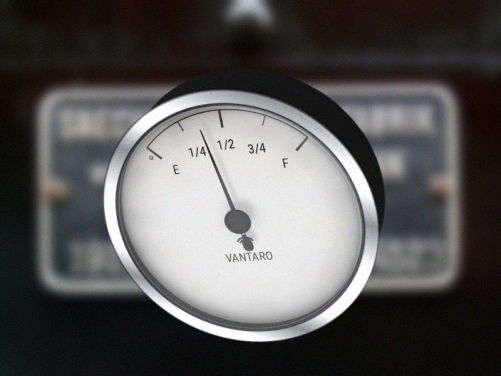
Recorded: 0.375
